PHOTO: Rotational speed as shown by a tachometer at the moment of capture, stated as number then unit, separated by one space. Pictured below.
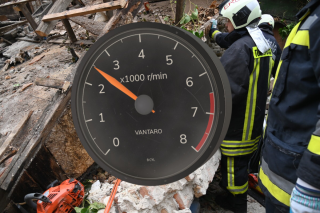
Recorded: 2500 rpm
